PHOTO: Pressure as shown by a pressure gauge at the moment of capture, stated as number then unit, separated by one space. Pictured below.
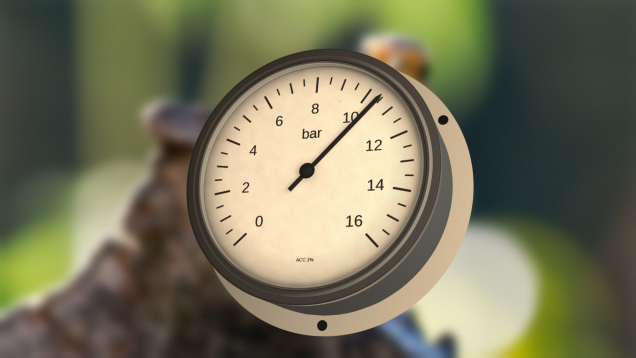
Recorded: 10.5 bar
